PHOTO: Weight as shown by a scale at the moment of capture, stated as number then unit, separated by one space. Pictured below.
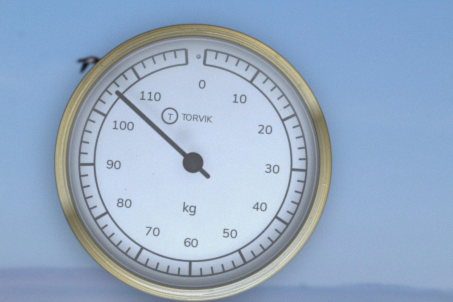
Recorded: 105 kg
